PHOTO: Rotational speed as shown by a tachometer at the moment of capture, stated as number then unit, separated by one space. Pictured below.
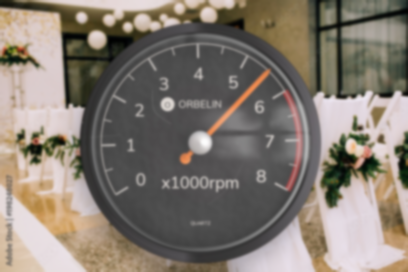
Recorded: 5500 rpm
